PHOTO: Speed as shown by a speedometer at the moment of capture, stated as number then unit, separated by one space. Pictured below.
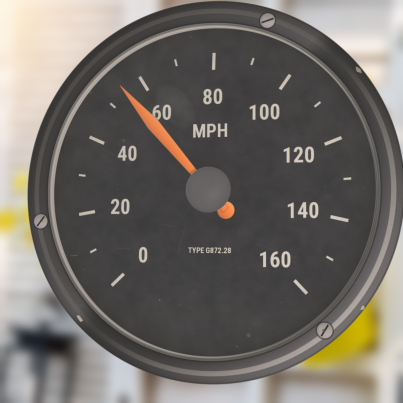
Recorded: 55 mph
